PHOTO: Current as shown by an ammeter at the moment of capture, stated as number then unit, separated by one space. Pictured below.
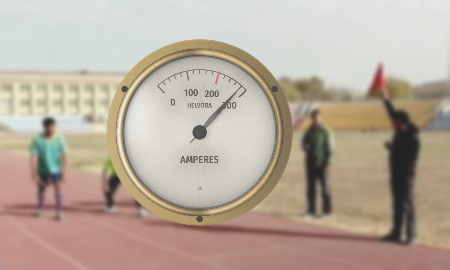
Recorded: 280 A
